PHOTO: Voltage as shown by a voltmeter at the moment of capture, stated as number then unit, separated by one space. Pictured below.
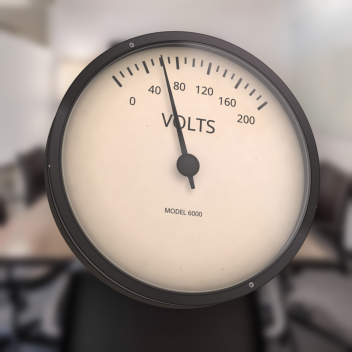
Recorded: 60 V
